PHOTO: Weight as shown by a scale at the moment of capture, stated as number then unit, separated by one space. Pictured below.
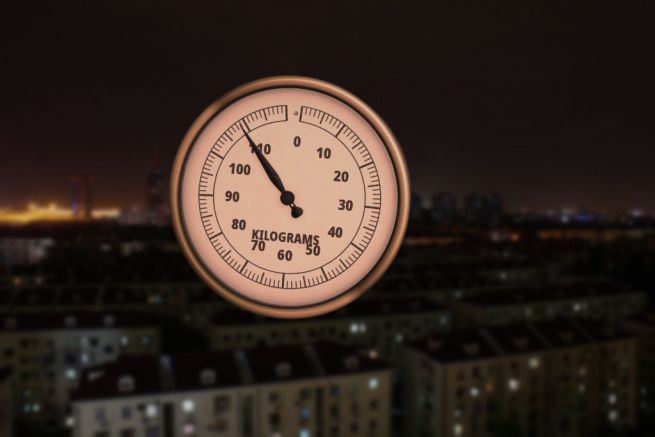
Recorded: 109 kg
